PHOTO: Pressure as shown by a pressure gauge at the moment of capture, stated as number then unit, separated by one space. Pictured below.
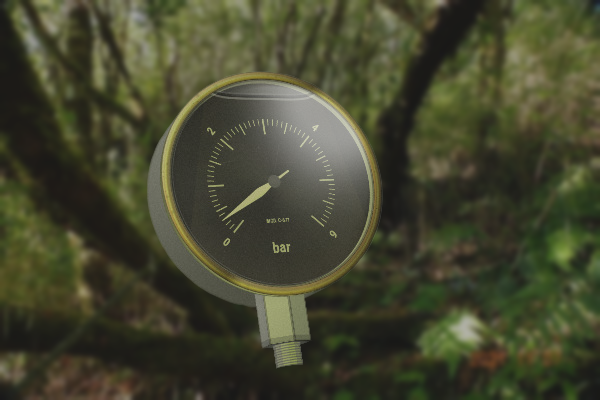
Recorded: 0.3 bar
